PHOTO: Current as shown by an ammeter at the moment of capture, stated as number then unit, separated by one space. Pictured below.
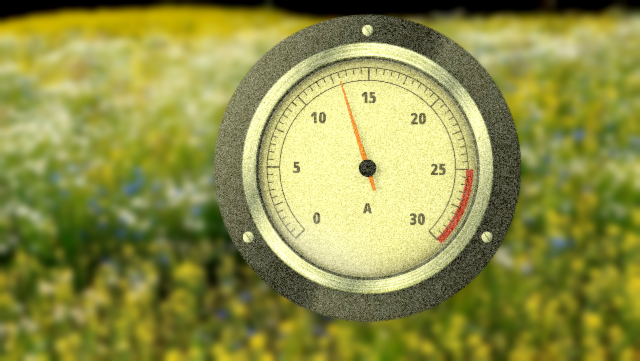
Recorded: 13 A
